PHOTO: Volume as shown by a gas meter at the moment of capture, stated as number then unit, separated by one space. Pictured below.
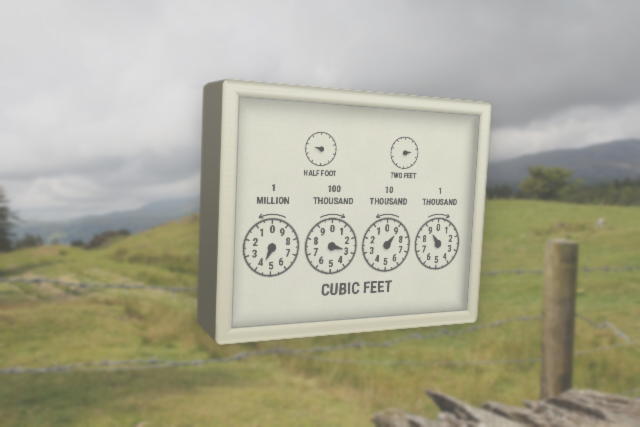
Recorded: 428900 ft³
